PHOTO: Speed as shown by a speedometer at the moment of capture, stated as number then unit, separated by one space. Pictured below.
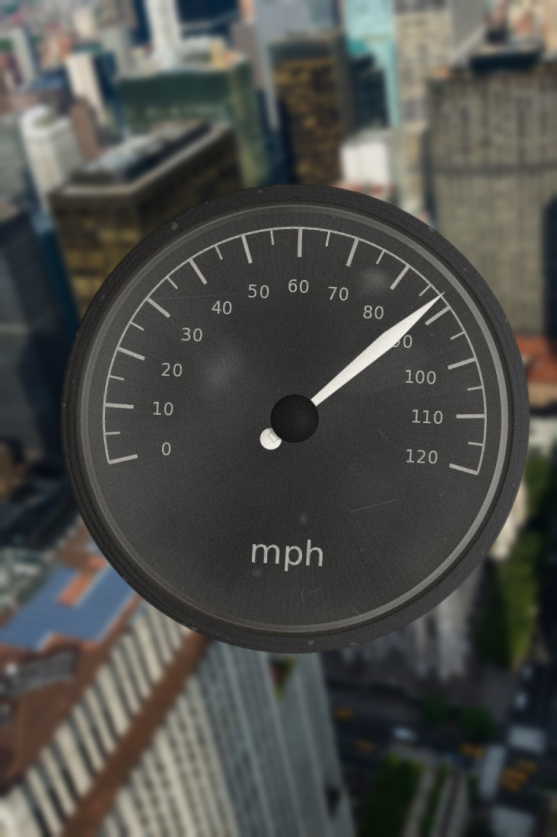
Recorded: 87.5 mph
